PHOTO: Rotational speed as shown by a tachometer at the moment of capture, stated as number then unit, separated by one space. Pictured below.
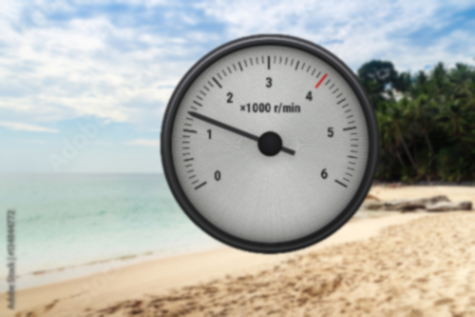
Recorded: 1300 rpm
